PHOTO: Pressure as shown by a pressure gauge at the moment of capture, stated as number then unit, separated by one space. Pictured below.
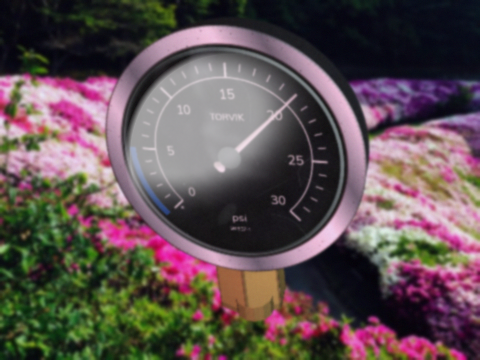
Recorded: 20 psi
